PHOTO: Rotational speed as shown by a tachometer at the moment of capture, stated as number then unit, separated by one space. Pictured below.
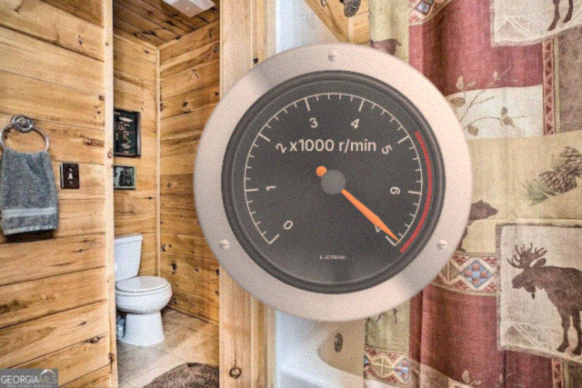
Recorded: 6900 rpm
